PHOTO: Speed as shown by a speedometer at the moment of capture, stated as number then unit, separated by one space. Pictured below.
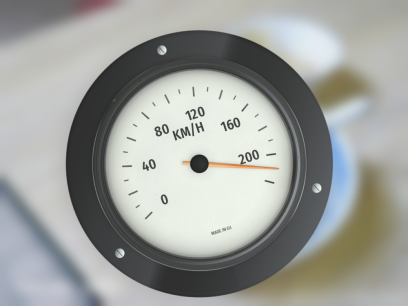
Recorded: 210 km/h
